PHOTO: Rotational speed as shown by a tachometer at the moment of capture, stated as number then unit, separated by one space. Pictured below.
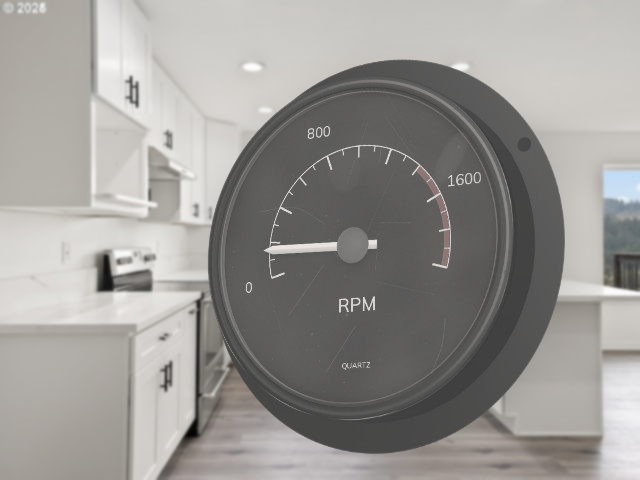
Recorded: 150 rpm
